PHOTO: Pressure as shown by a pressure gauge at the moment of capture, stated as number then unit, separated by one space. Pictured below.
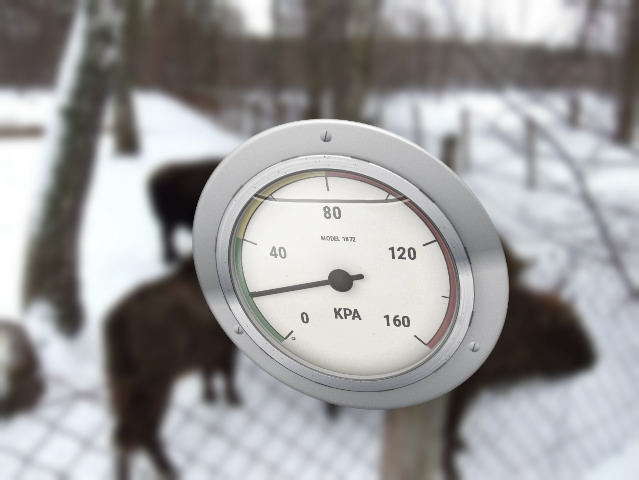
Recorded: 20 kPa
